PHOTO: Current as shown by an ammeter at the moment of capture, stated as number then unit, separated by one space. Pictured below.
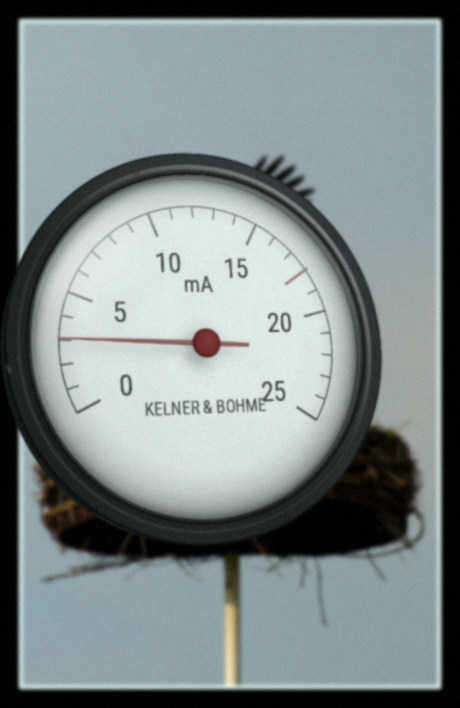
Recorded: 3 mA
